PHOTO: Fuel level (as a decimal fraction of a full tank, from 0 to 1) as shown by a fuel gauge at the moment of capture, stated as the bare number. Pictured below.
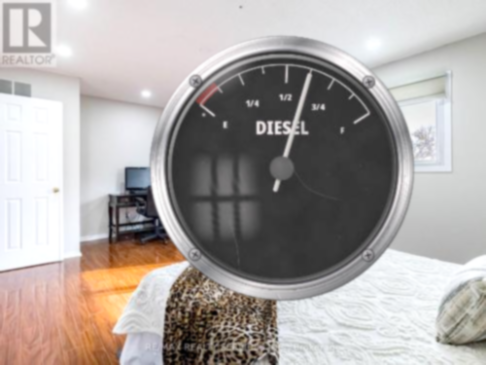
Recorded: 0.625
